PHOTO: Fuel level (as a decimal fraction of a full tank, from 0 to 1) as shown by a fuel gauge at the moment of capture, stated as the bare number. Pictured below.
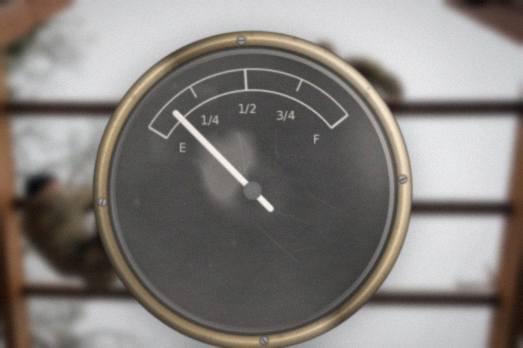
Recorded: 0.125
